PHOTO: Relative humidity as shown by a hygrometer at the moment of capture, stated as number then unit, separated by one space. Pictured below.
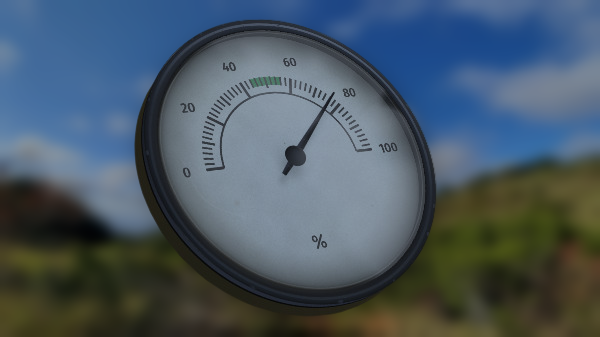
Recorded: 76 %
